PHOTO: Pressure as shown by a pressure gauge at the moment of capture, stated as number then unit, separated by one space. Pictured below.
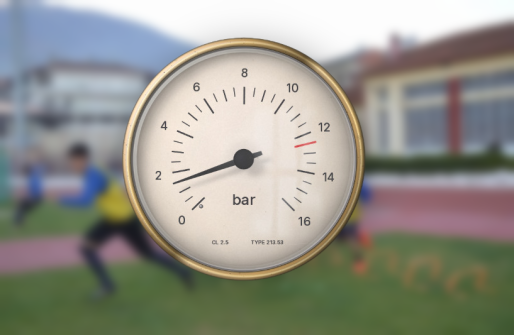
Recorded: 1.5 bar
